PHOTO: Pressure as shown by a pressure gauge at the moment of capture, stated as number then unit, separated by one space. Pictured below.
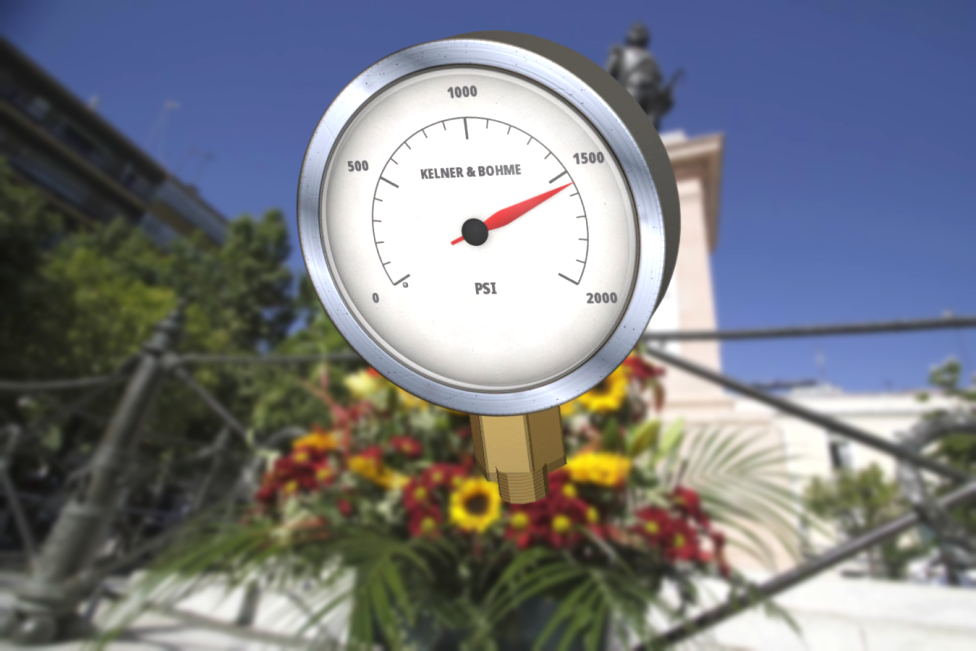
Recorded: 1550 psi
